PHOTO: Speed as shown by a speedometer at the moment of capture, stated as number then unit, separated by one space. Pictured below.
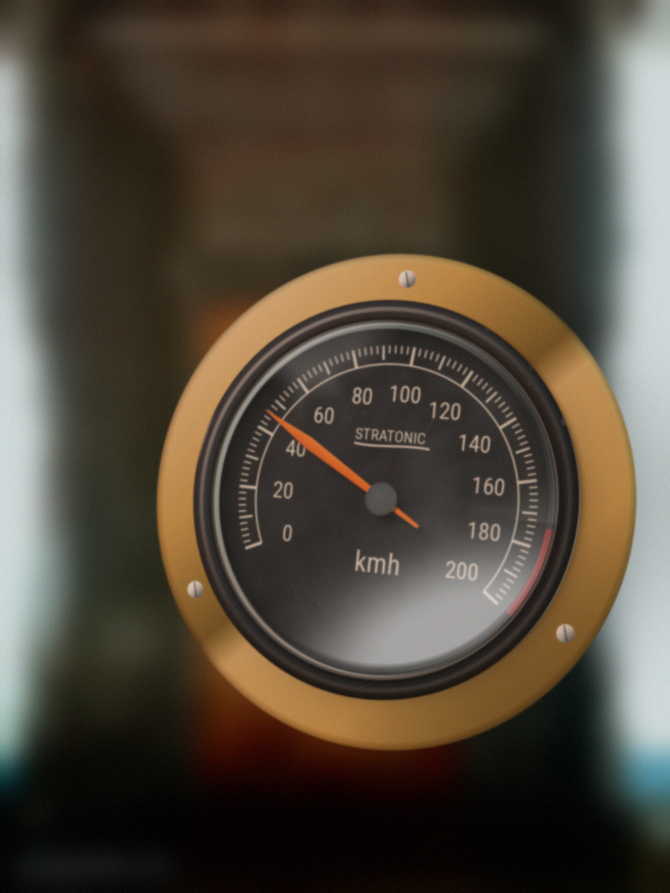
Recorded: 46 km/h
